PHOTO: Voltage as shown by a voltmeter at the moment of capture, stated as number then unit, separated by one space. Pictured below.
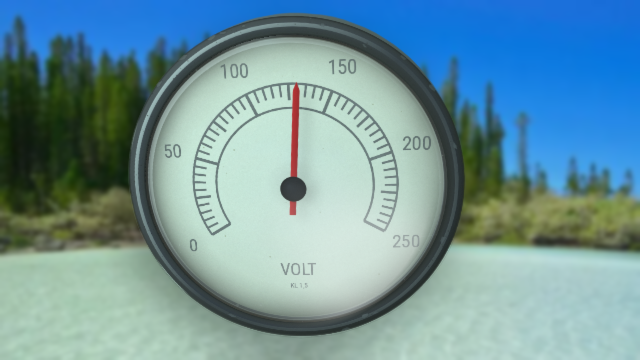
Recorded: 130 V
